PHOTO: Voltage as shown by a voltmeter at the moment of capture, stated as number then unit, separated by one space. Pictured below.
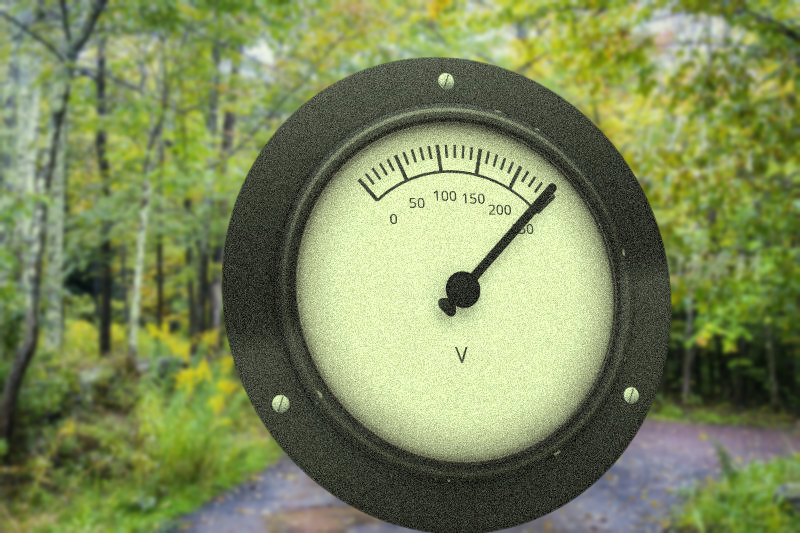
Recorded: 240 V
